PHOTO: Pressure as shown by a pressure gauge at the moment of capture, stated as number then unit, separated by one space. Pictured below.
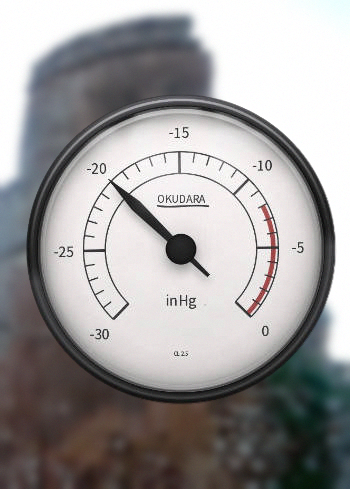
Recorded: -20 inHg
